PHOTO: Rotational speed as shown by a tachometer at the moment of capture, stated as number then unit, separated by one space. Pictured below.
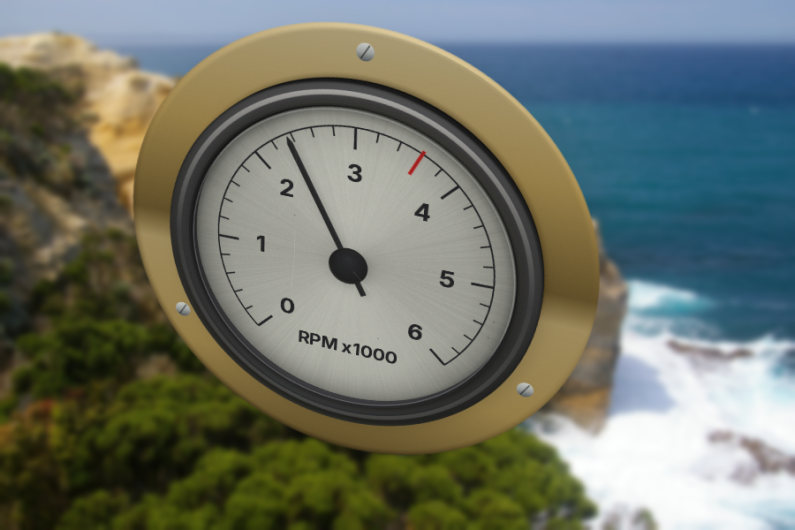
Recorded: 2400 rpm
